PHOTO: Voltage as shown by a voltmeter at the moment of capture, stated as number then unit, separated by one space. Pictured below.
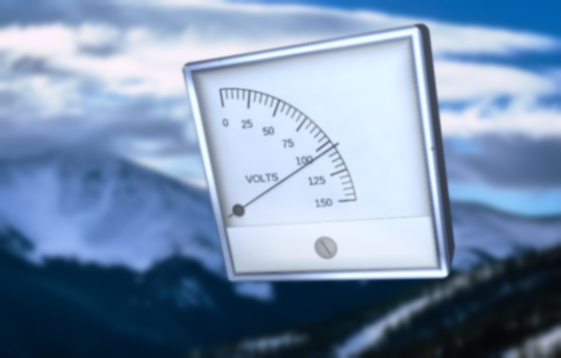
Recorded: 105 V
